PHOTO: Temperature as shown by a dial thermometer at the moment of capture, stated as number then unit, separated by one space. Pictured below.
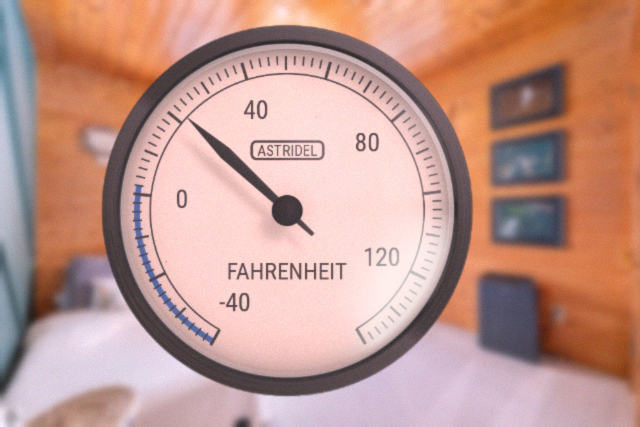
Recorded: 22 °F
